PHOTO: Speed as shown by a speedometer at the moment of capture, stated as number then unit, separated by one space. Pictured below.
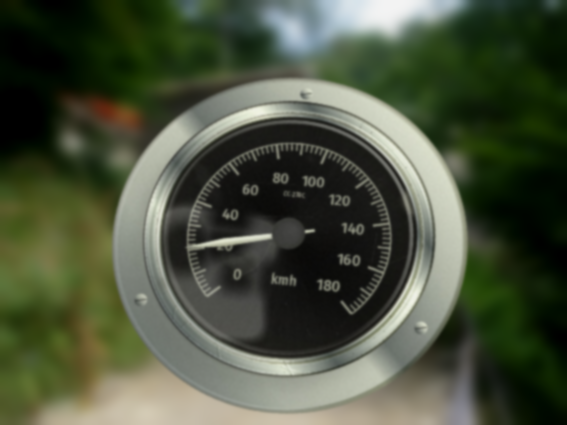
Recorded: 20 km/h
